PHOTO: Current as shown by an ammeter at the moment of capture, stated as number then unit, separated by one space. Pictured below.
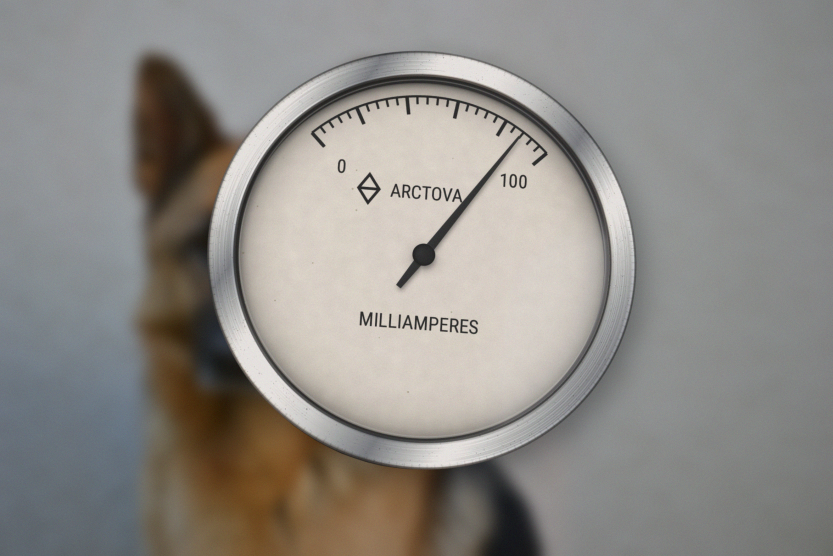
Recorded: 88 mA
